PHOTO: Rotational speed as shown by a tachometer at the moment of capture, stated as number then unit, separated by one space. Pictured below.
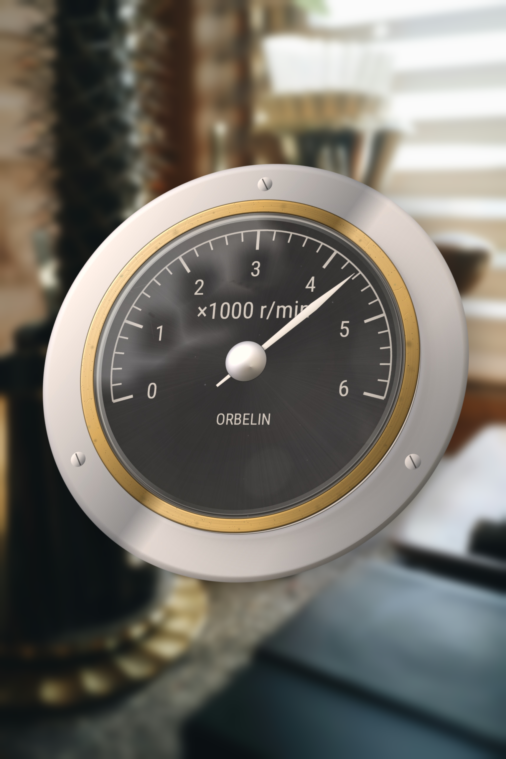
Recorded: 4400 rpm
